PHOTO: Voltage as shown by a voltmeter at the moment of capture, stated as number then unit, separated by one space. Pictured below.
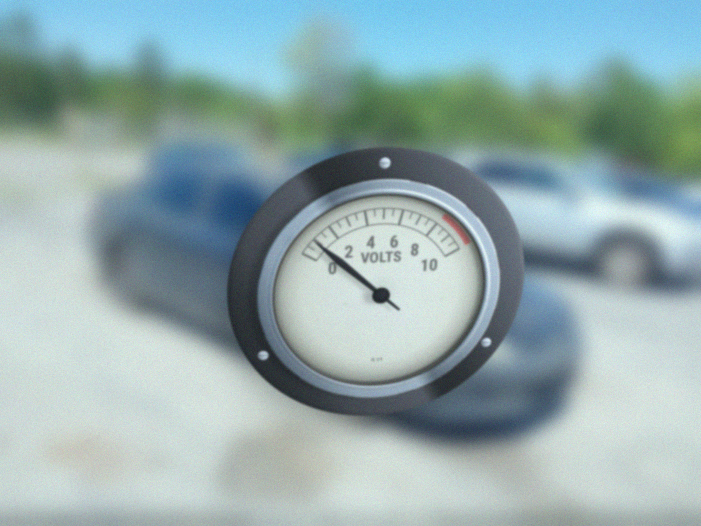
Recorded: 1 V
